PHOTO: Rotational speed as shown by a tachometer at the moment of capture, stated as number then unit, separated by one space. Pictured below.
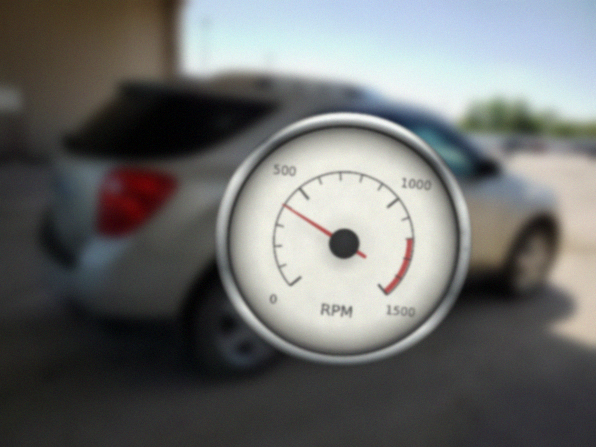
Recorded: 400 rpm
